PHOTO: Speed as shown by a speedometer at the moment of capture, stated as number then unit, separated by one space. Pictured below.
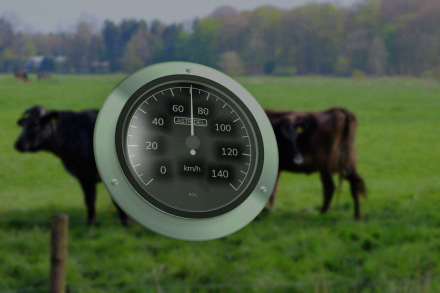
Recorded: 70 km/h
